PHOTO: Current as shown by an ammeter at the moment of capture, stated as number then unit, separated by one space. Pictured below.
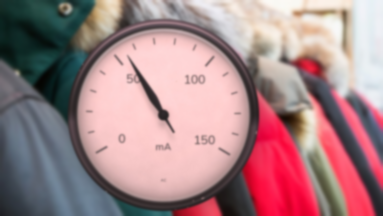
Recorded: 55 mA
